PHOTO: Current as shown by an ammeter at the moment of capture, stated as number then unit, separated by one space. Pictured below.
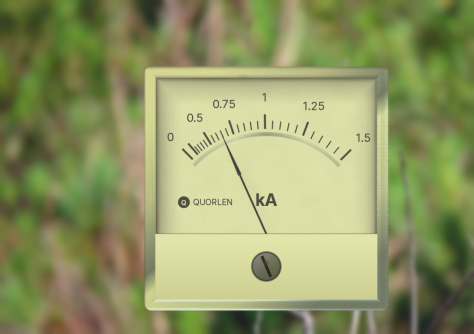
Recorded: 0.65 kA
